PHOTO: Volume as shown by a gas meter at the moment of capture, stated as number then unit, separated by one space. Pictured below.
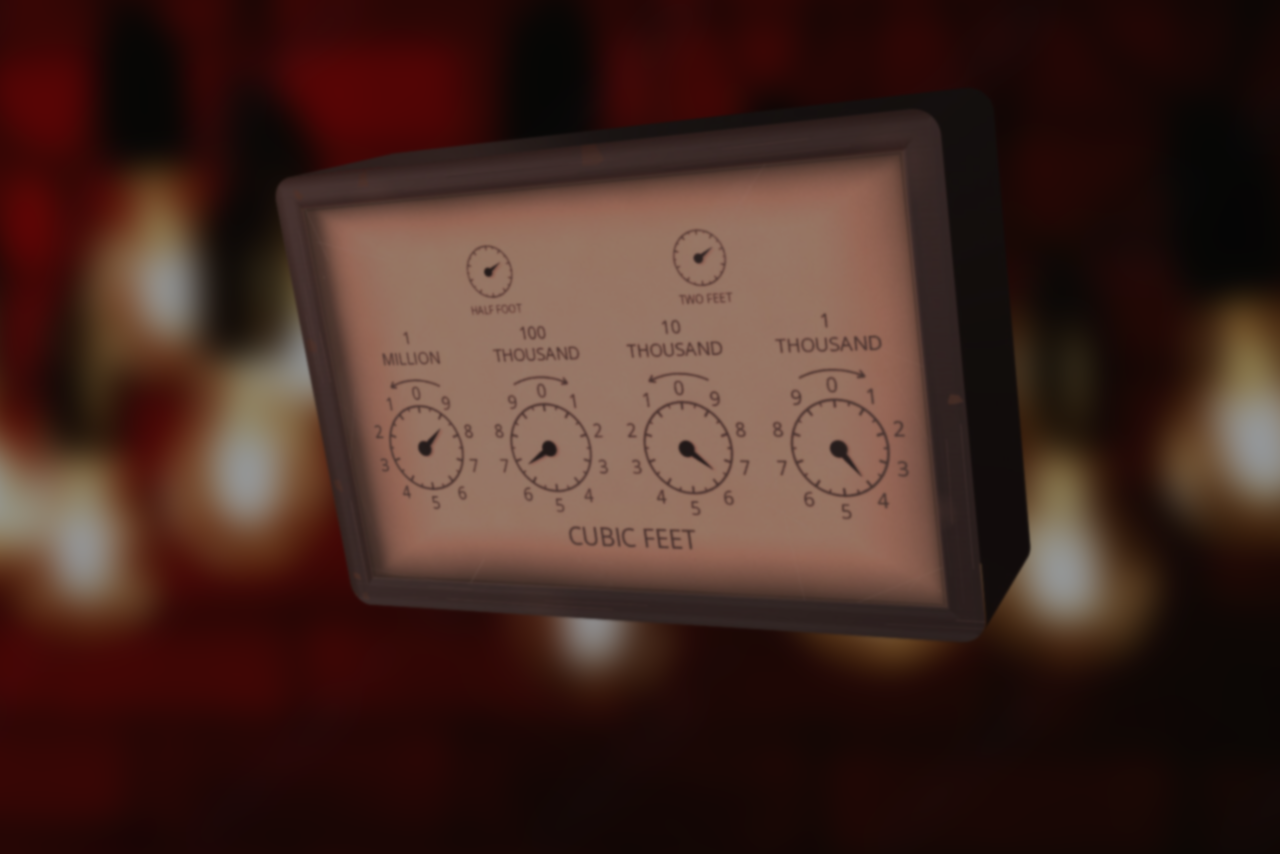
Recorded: 866400 ft³
